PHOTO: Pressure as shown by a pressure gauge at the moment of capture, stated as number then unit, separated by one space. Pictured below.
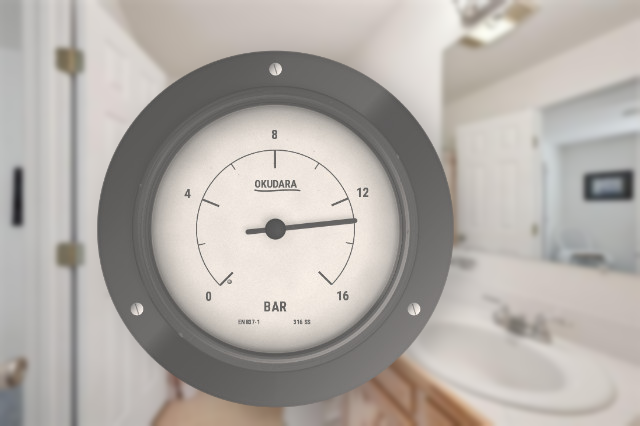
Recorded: 13 bar
